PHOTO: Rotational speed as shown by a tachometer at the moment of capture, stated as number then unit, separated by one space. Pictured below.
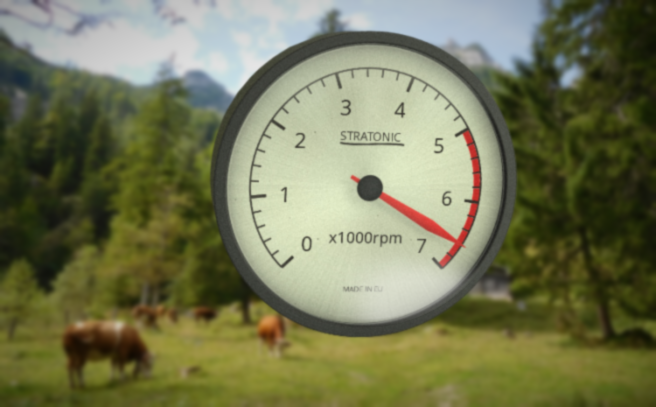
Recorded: 6600 rpm
